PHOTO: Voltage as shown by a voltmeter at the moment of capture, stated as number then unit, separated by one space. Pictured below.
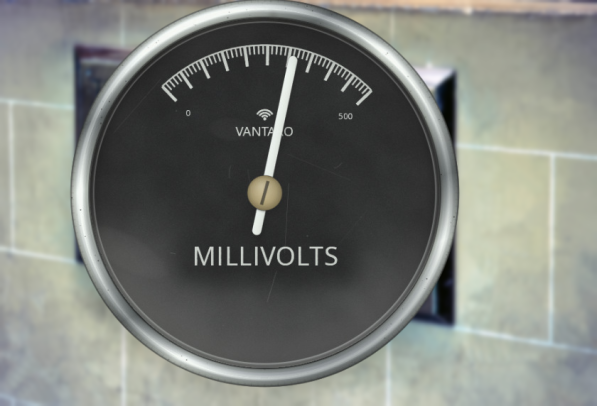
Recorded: 310 mV
